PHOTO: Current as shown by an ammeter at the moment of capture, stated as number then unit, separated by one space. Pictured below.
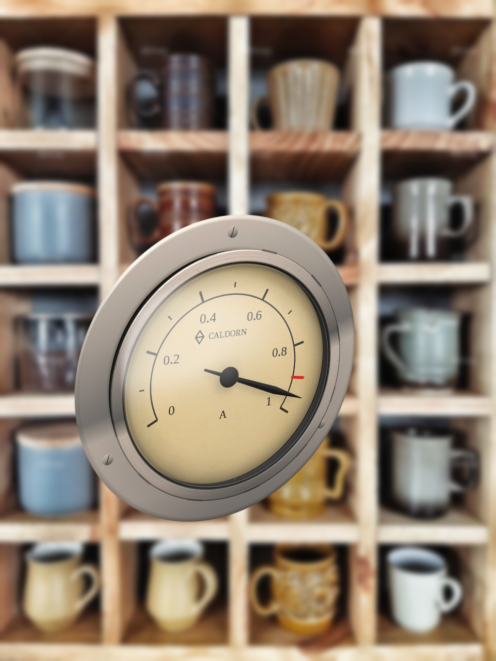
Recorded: 0.95 A
